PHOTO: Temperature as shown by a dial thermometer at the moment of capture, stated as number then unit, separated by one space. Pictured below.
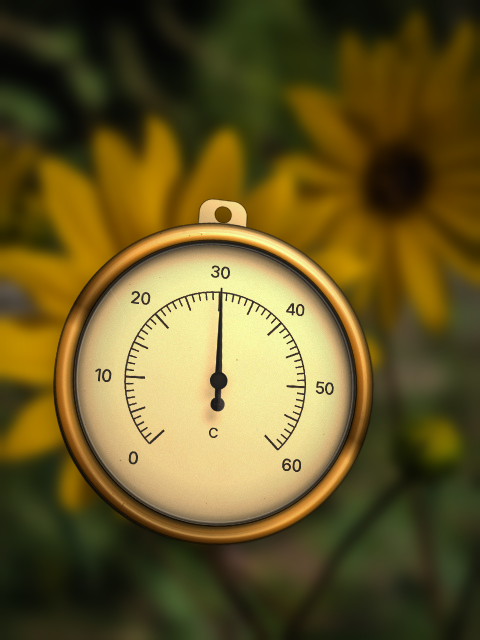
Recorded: 30 °C
